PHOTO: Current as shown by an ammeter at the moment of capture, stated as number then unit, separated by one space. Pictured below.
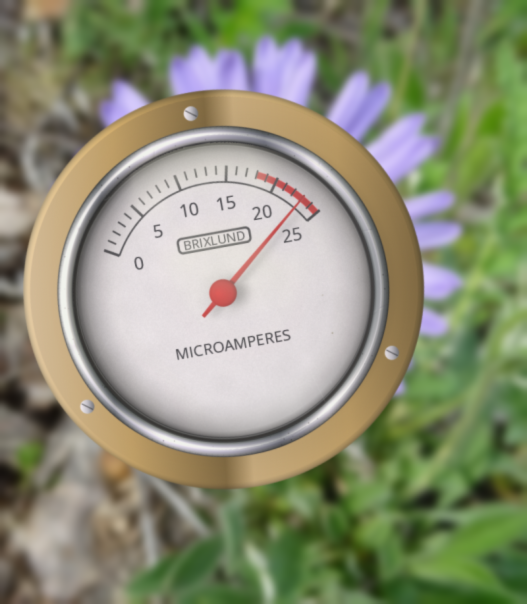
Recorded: 23 µA
